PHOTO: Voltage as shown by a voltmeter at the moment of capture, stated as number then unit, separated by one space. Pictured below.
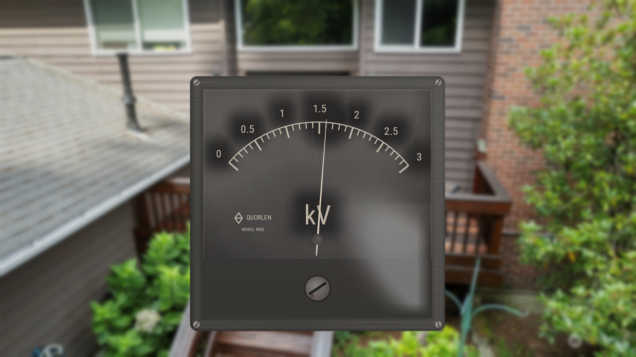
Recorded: 1.6 kV
